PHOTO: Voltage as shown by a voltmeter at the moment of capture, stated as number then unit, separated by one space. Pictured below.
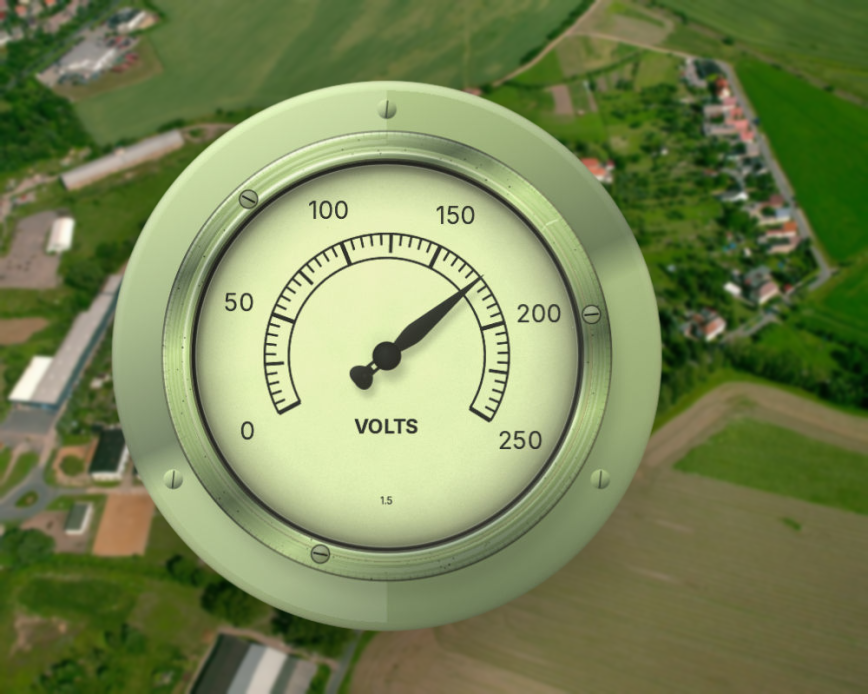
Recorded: 175 V
